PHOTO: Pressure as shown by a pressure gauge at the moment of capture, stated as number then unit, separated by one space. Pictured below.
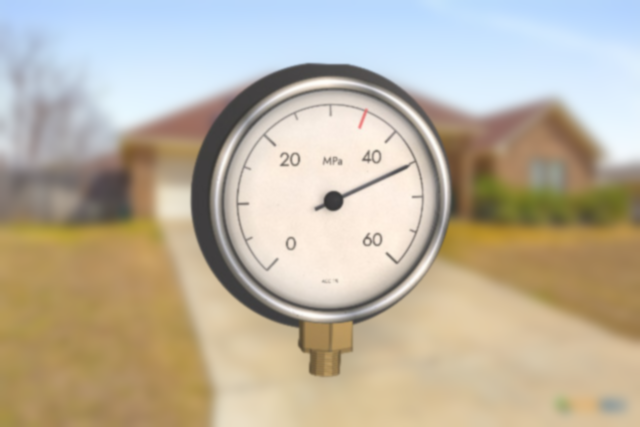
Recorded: 45 MPa
